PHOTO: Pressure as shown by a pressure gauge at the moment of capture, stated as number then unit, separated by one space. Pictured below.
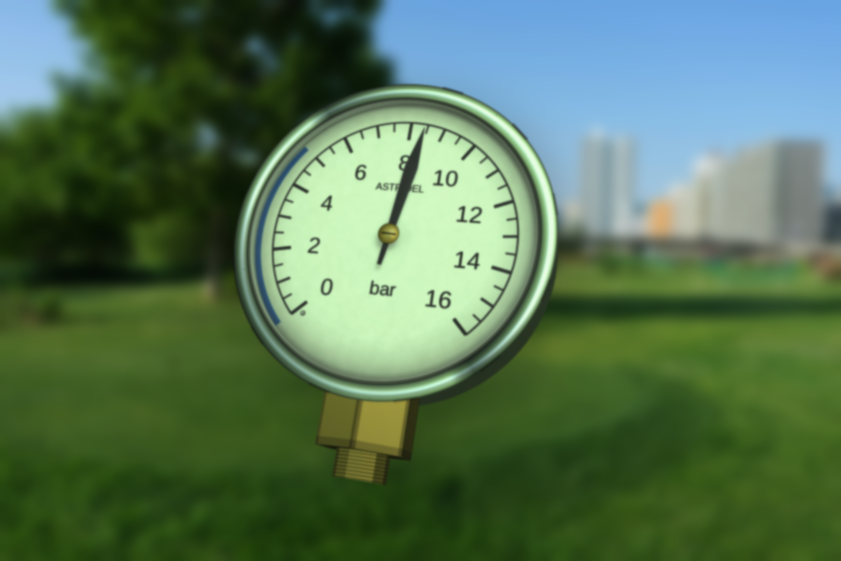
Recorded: 8.5 bar
